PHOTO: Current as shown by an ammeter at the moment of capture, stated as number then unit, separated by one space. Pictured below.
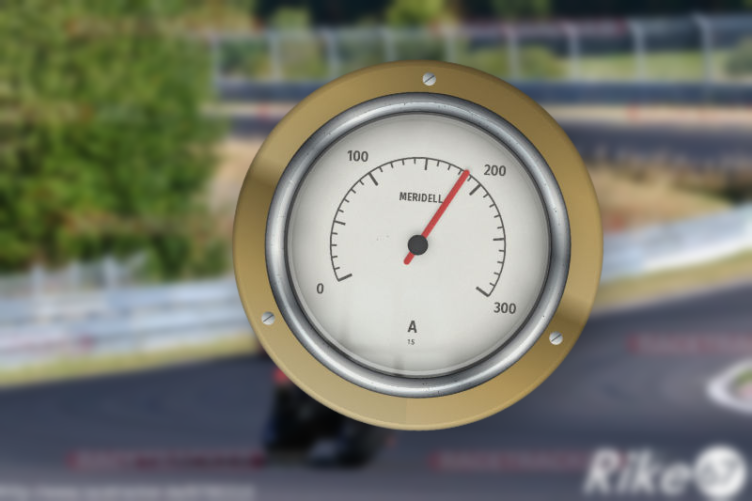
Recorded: 185 A
